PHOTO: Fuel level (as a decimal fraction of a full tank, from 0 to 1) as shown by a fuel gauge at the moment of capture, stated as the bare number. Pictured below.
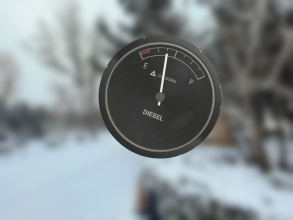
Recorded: 0.375
